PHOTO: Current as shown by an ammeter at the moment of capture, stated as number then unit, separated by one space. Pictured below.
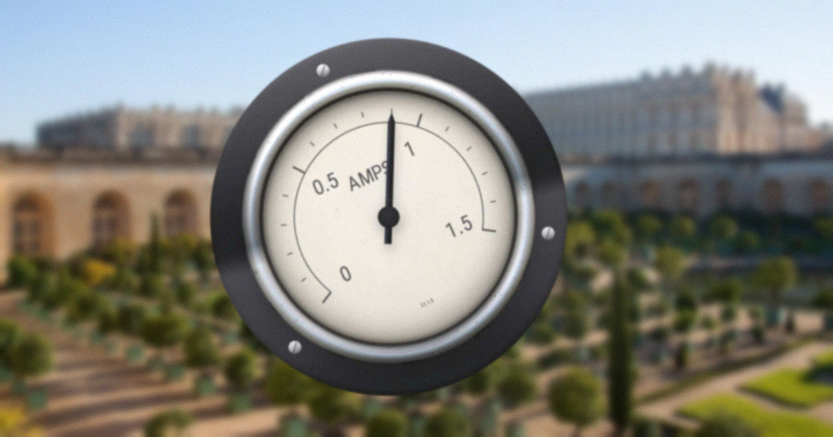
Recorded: 0.9 A
